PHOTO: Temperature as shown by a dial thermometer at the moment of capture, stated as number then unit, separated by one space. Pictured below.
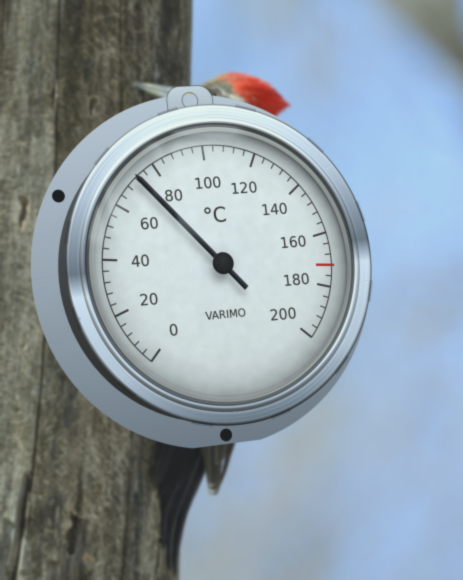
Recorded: 72 °C
